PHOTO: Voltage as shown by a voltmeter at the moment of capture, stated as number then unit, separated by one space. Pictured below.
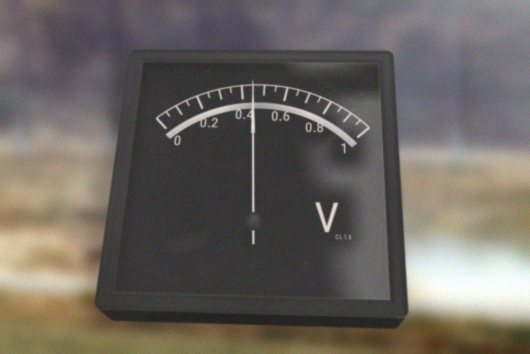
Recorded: 0.45 V
